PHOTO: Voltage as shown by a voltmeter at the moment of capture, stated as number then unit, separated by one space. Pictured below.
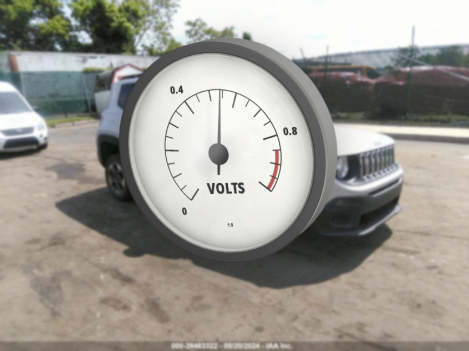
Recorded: 0.55 V
